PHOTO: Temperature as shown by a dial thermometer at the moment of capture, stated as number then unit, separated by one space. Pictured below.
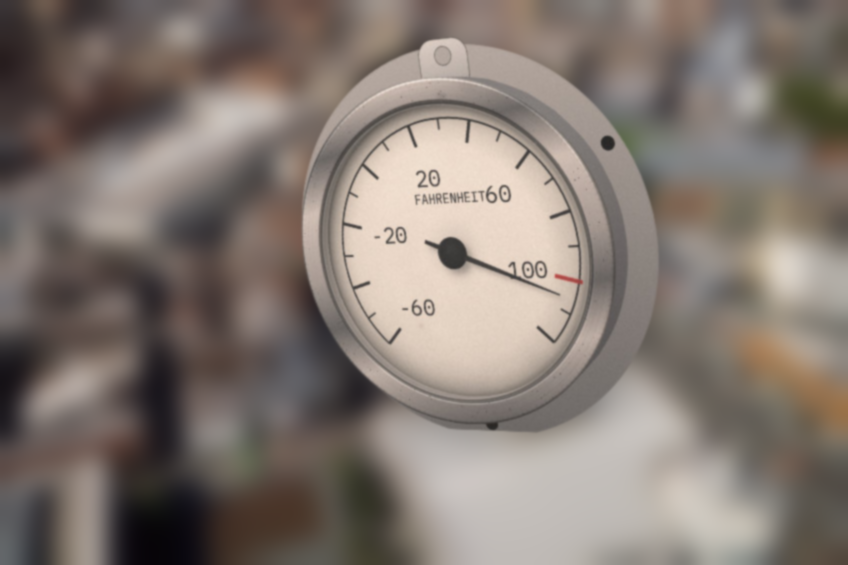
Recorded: 105 °F
